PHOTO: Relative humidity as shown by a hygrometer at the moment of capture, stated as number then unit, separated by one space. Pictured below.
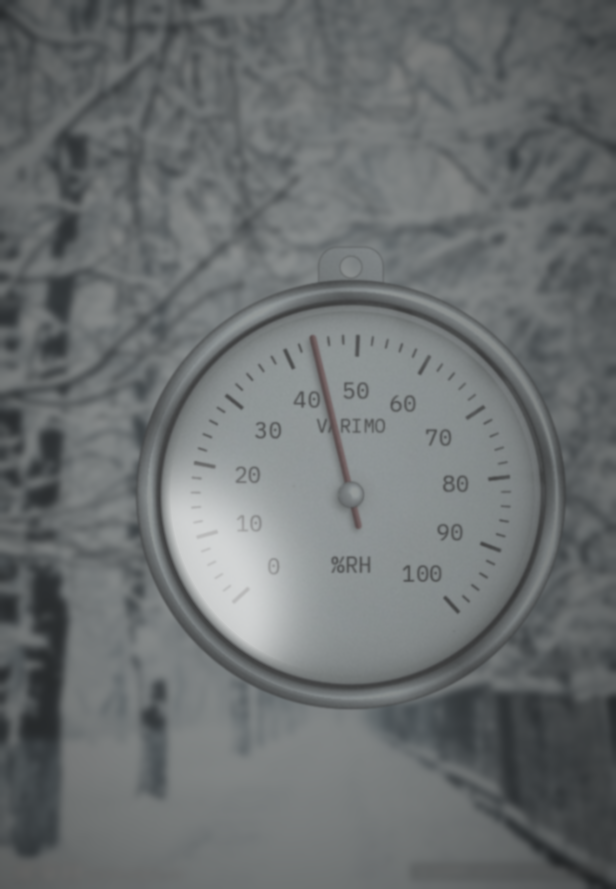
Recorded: 44 %
